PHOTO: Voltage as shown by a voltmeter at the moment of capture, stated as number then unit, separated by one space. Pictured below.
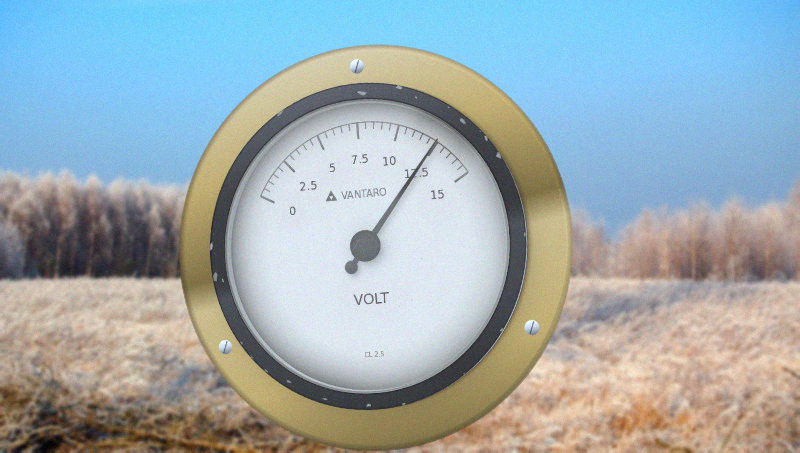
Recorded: 12.5 V
